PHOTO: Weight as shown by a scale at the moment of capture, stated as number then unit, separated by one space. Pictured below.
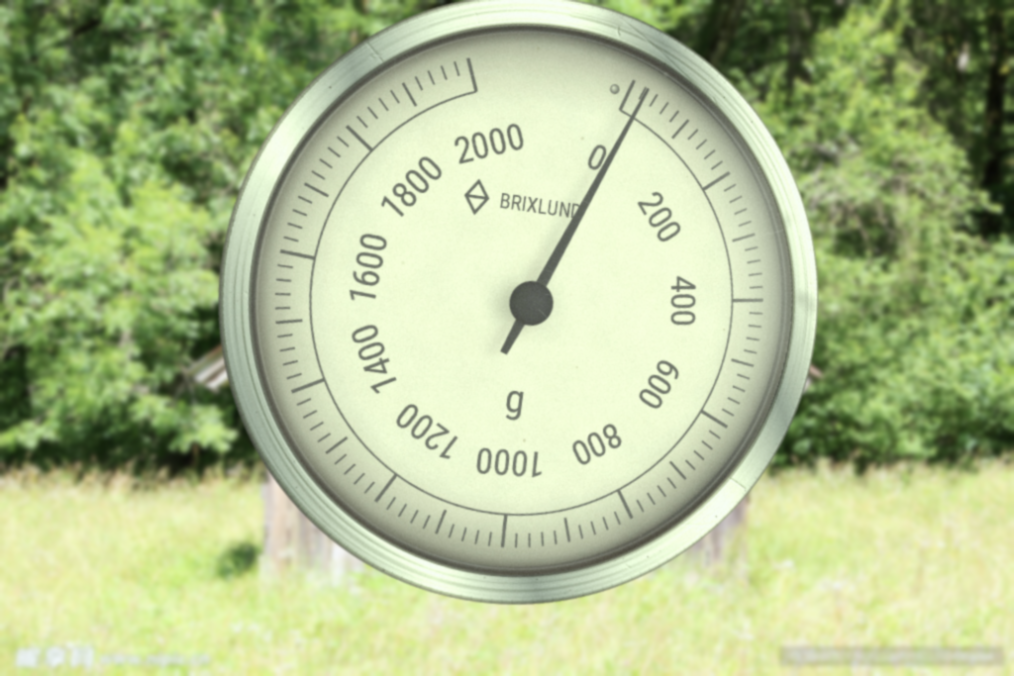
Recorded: 20 g
